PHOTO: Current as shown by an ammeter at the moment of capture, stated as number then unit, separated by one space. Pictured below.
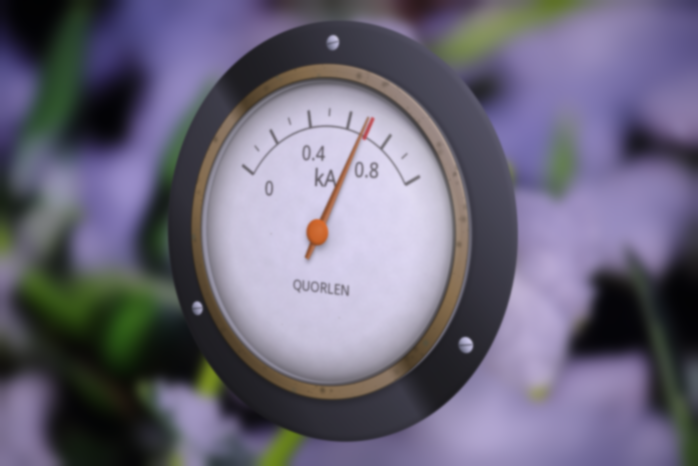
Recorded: 0.7 kA
